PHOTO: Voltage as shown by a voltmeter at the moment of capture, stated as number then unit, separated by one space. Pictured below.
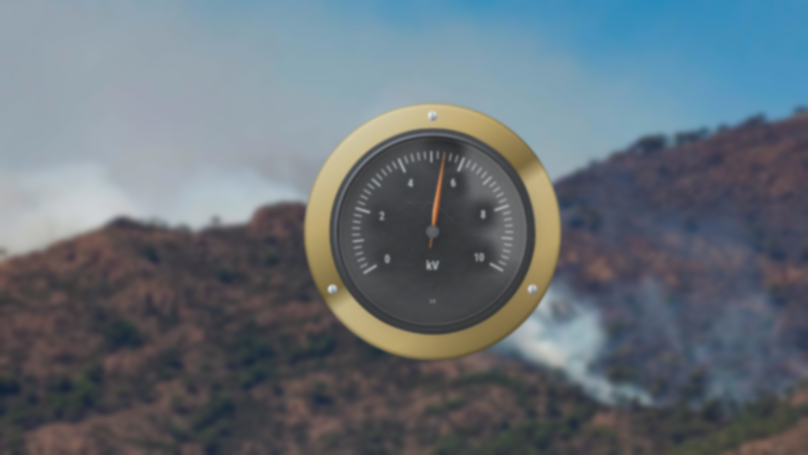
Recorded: 5.4 kV
